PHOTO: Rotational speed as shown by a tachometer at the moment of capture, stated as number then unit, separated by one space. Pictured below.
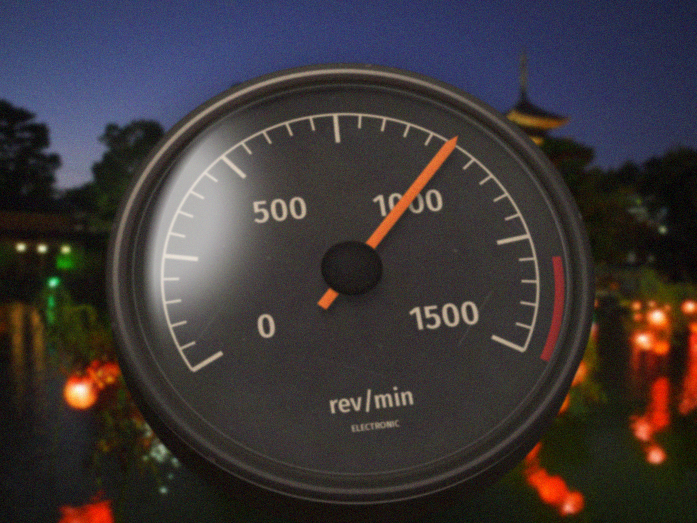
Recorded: 1000 rpm
